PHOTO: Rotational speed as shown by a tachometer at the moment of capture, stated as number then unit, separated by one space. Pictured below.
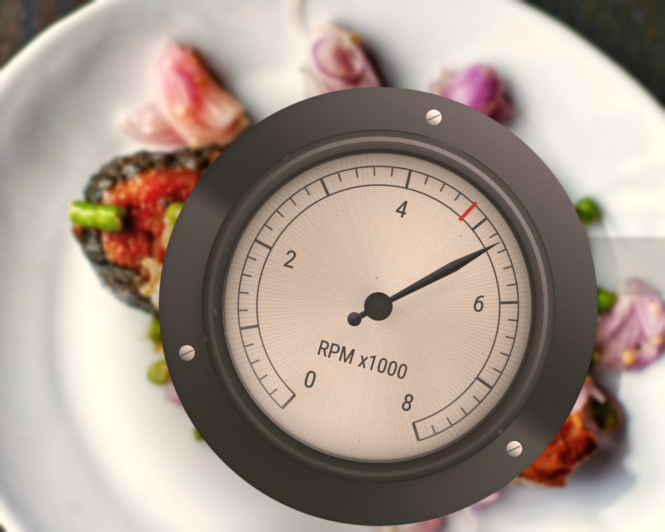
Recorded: 5300 rpm
